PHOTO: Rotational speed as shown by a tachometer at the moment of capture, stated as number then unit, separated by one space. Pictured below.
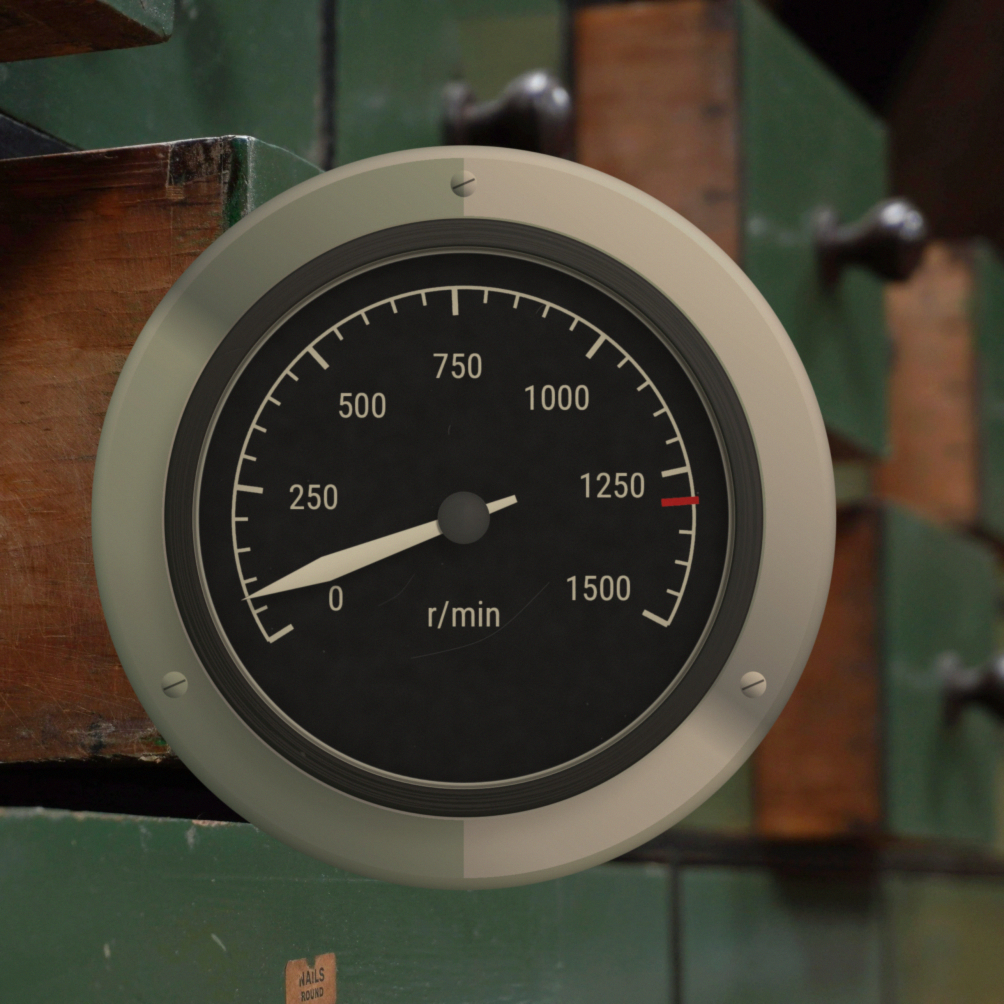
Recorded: 75 rpm
